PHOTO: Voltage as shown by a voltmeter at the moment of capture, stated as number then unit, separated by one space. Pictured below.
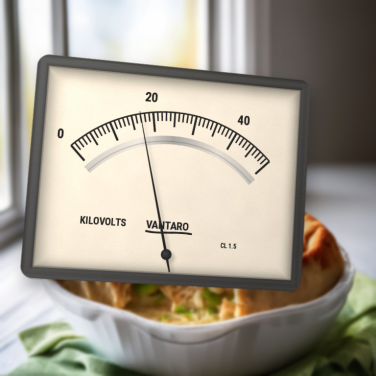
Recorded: 17 kV
